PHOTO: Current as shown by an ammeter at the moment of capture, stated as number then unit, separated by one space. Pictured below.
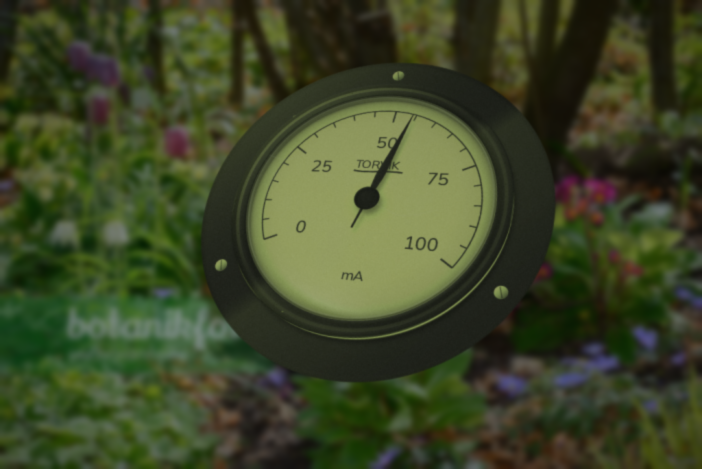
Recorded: 55 mA
